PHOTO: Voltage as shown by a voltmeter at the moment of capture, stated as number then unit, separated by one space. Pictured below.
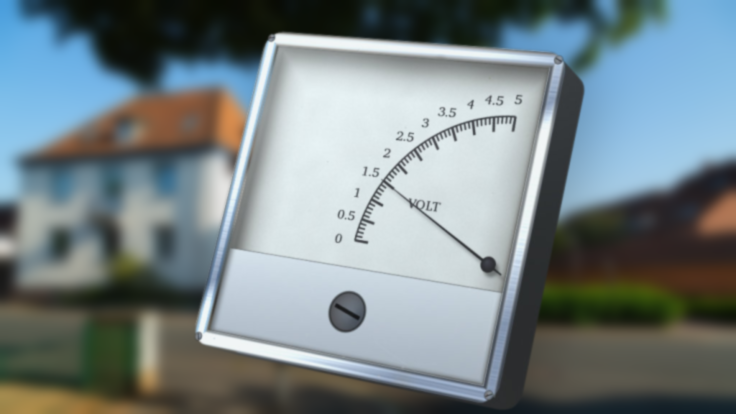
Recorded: 1.5 V
